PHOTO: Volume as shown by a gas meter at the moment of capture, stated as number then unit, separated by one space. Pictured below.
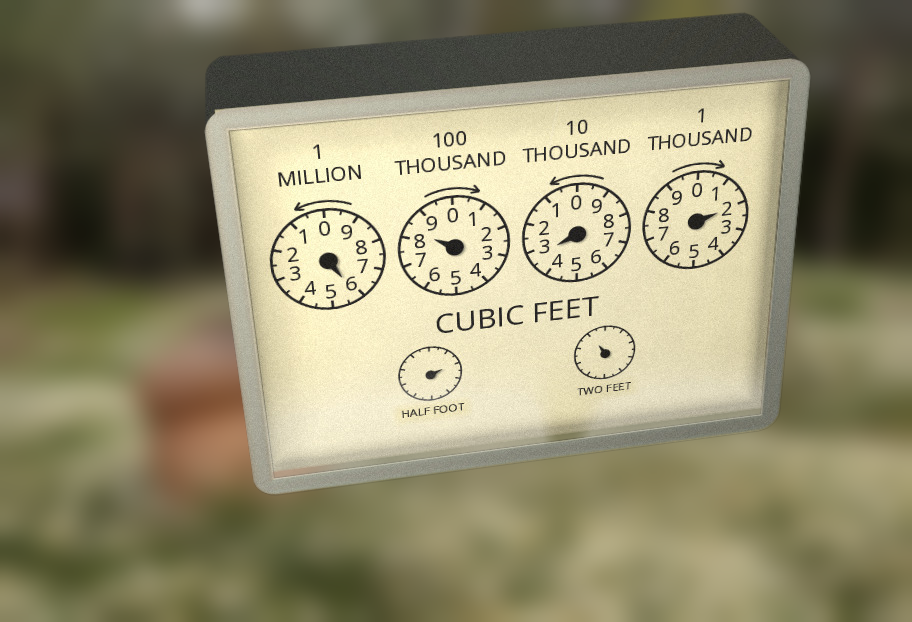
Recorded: 583200 ft³
